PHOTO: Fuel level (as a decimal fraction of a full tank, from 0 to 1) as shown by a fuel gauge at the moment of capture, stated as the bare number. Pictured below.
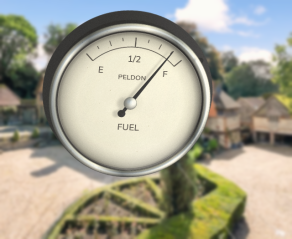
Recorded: 0.875
